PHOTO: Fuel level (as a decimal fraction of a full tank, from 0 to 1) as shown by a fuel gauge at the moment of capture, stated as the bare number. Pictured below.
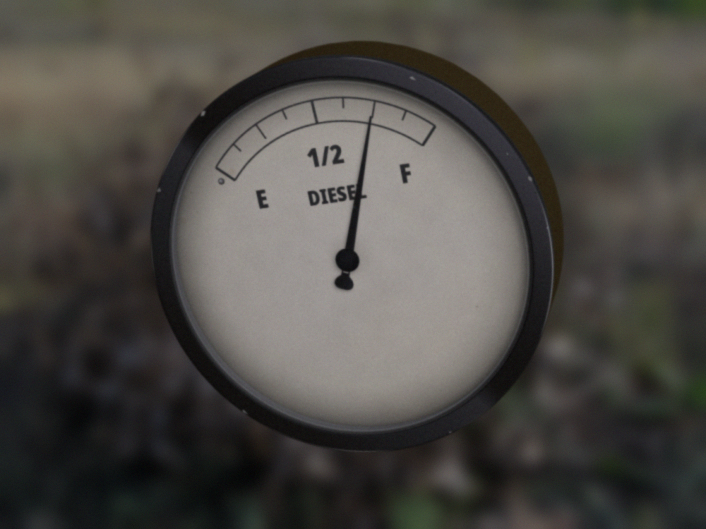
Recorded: 0.75
